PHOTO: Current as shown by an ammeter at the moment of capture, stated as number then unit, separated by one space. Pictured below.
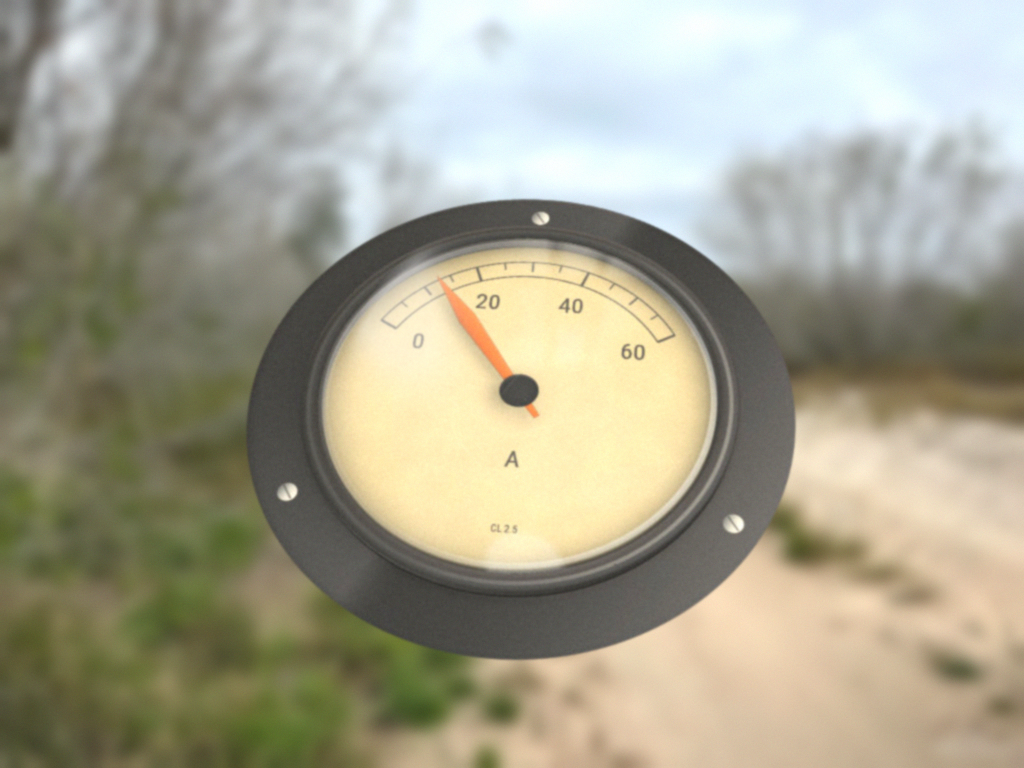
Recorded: 12.5 A
